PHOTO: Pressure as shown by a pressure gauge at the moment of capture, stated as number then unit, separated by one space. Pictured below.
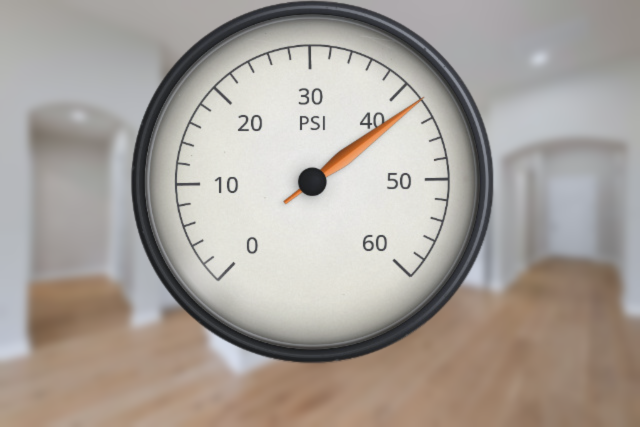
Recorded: 42 psi
